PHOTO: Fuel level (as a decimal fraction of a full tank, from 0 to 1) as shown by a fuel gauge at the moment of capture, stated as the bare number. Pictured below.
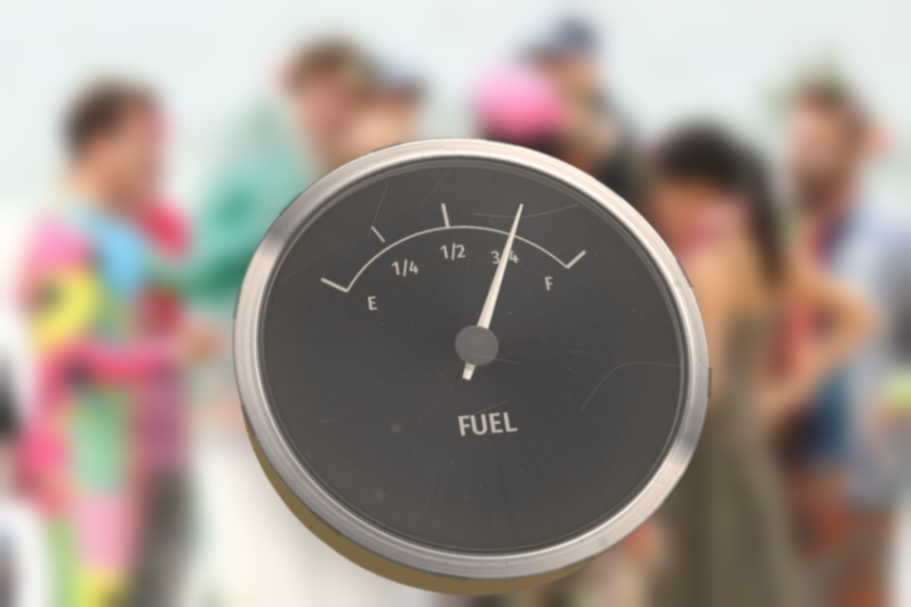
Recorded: 0.75
